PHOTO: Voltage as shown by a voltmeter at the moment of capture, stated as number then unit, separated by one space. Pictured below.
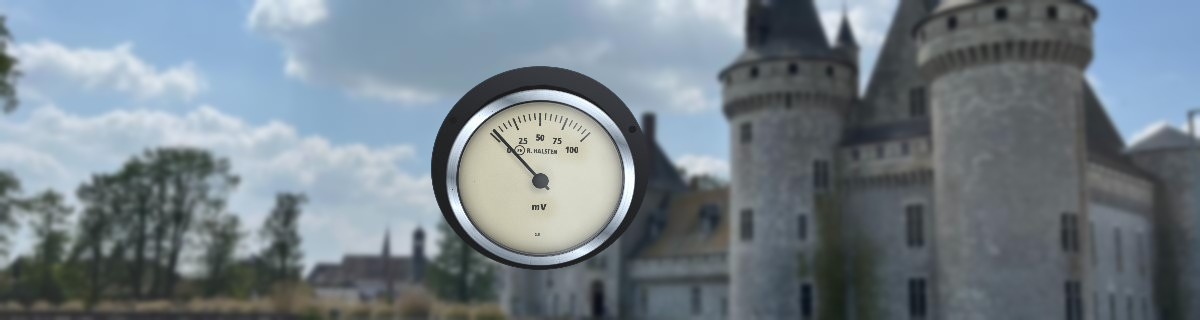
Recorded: 5 mV
